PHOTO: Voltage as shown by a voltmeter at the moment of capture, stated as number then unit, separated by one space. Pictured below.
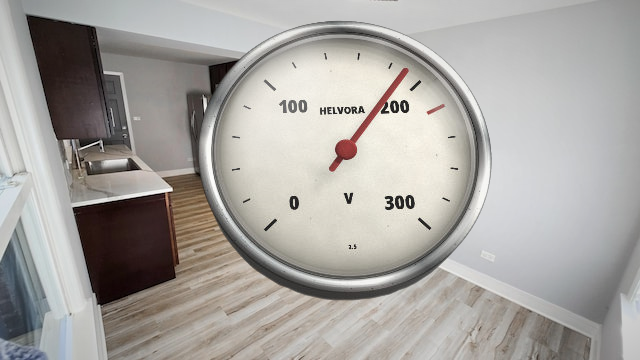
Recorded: 190 V
